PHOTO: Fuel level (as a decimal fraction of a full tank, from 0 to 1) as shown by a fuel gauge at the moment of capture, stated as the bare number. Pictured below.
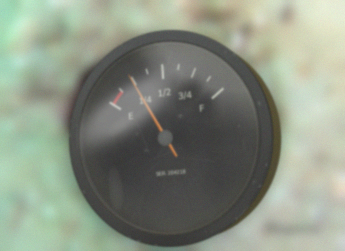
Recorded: 0.25
